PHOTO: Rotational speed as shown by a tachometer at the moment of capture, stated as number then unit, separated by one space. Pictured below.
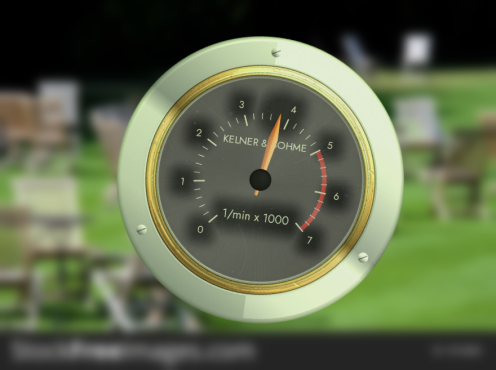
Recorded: 3800 rpm
